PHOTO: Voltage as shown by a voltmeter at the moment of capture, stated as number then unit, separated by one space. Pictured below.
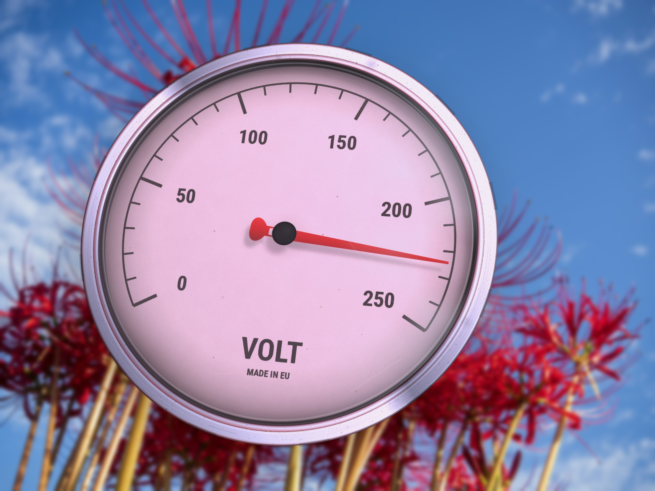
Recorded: 225 V
